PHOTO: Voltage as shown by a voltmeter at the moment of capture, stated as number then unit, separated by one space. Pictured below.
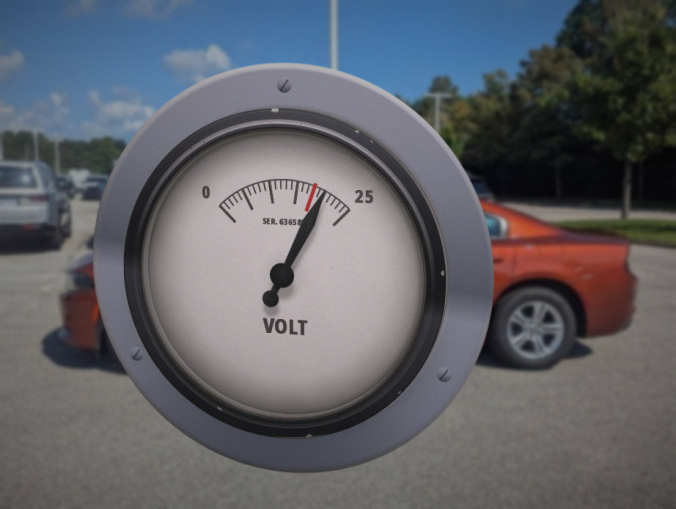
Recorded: 20 V
